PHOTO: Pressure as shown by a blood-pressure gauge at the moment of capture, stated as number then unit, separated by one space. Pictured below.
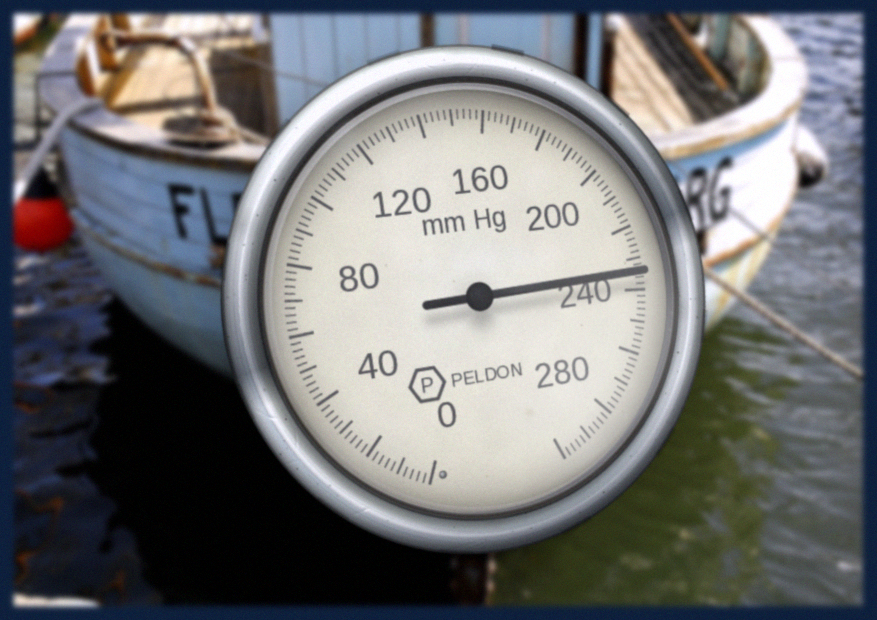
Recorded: 234 mmHg
